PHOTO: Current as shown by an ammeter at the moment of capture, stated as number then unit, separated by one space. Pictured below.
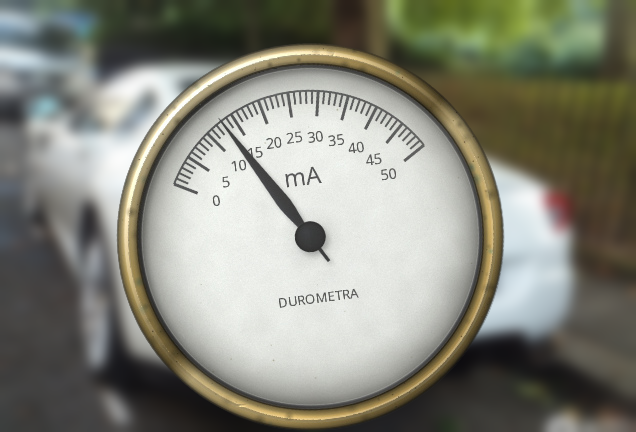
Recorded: 13 mA
